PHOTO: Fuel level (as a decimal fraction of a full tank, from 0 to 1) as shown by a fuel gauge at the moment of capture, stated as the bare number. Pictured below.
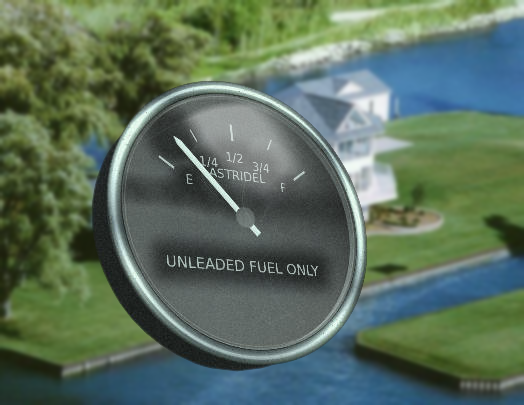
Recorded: 0.125
